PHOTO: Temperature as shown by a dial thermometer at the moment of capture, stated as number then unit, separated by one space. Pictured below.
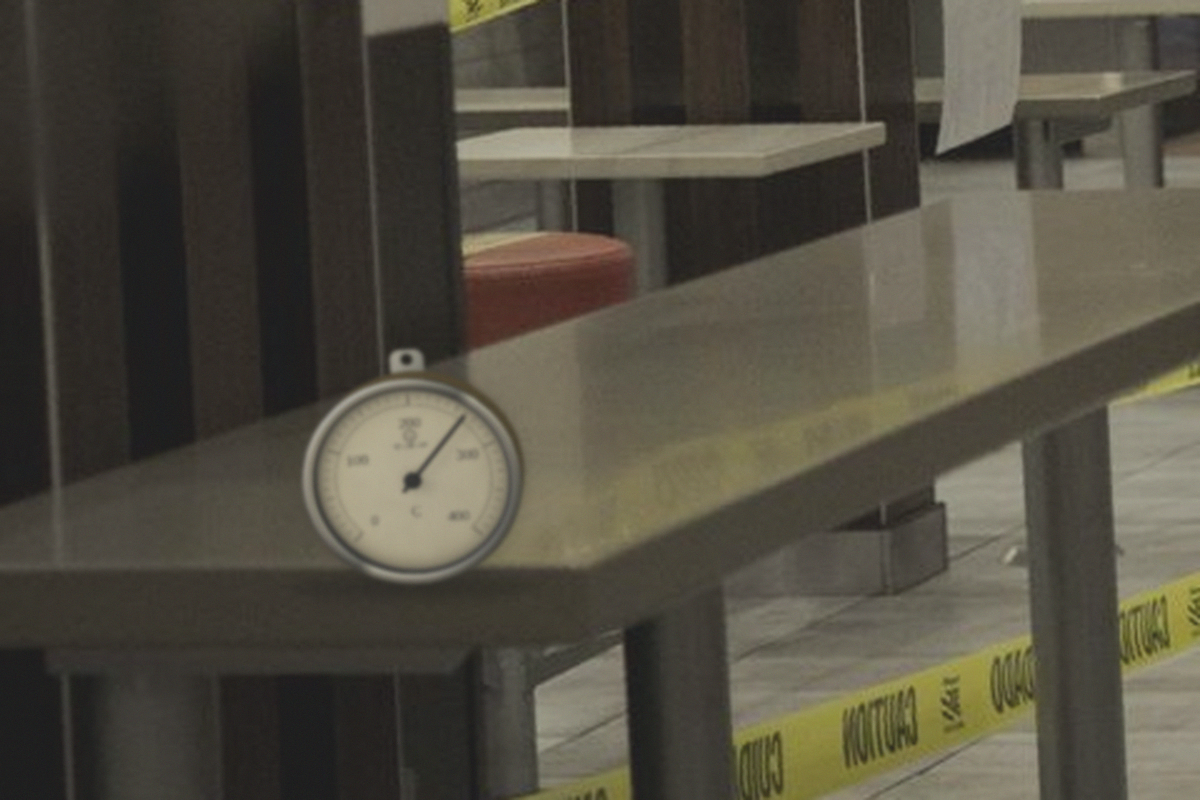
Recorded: 260 °C
